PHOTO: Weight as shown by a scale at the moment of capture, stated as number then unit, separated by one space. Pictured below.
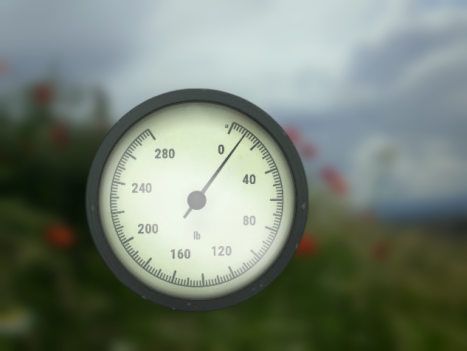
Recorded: 10 lb
